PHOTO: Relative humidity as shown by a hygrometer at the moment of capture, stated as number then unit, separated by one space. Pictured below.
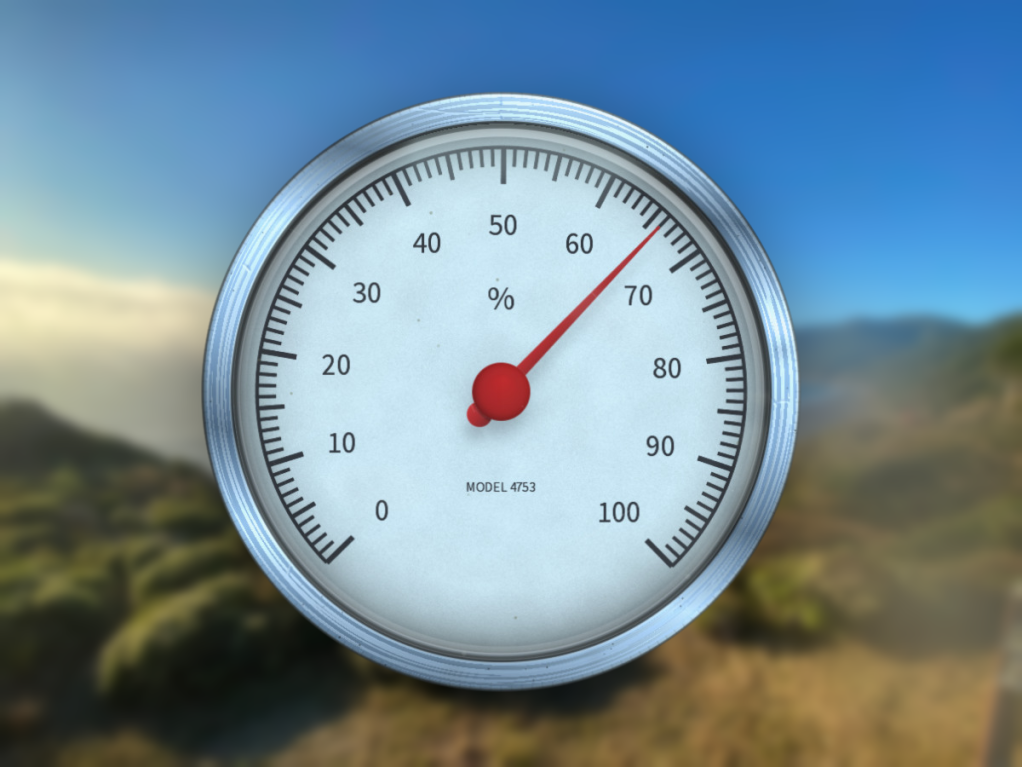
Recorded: 66 %
